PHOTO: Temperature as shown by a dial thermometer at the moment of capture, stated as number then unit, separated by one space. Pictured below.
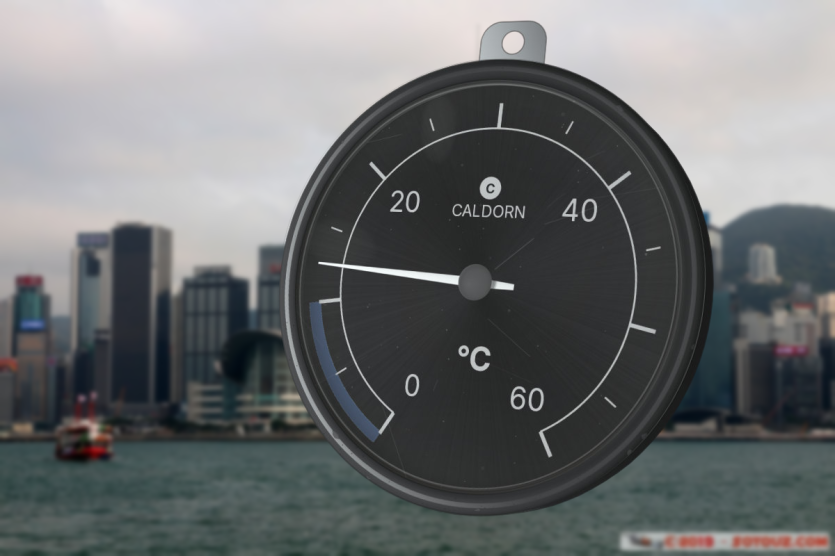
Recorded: 12.5 °C
